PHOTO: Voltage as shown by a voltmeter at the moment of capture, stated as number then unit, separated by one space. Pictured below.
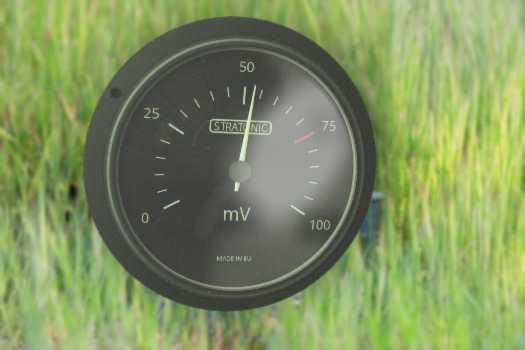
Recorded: 52.5 mV
